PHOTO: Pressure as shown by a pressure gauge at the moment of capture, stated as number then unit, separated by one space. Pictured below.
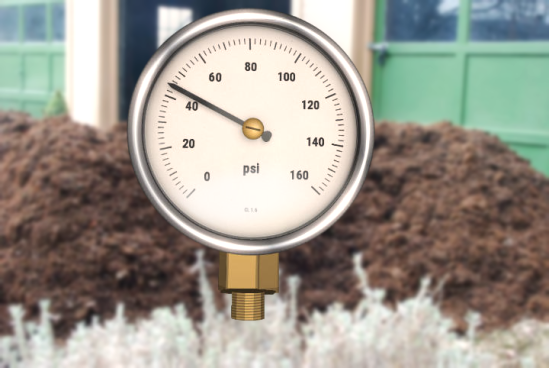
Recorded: 44 psi
